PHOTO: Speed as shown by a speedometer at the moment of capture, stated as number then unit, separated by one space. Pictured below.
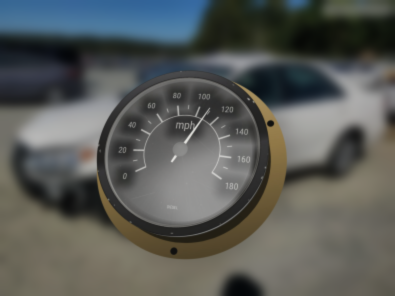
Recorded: 110 mph
